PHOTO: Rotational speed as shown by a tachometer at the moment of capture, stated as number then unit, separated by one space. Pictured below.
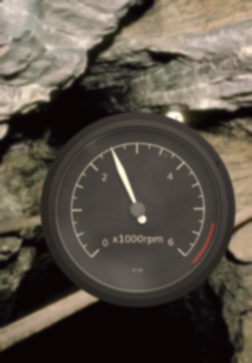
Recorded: 2500 rpm
